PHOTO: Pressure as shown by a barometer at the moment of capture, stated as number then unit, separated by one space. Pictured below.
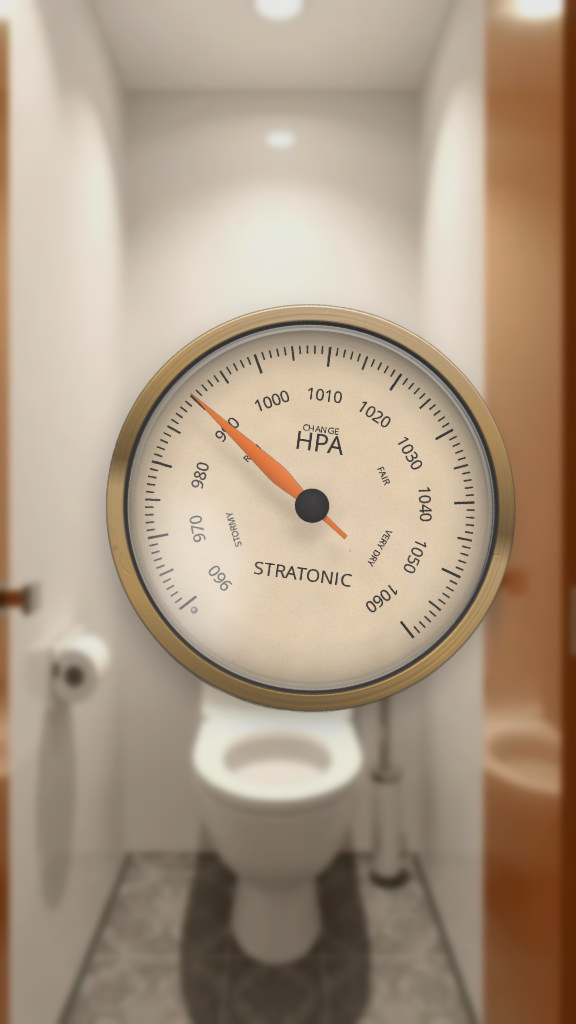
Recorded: 990 hPa
